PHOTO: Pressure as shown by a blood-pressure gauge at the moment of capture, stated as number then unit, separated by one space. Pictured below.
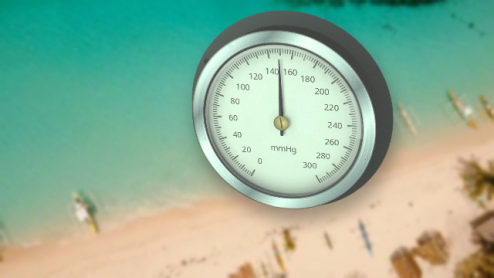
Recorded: 150 mmHg
